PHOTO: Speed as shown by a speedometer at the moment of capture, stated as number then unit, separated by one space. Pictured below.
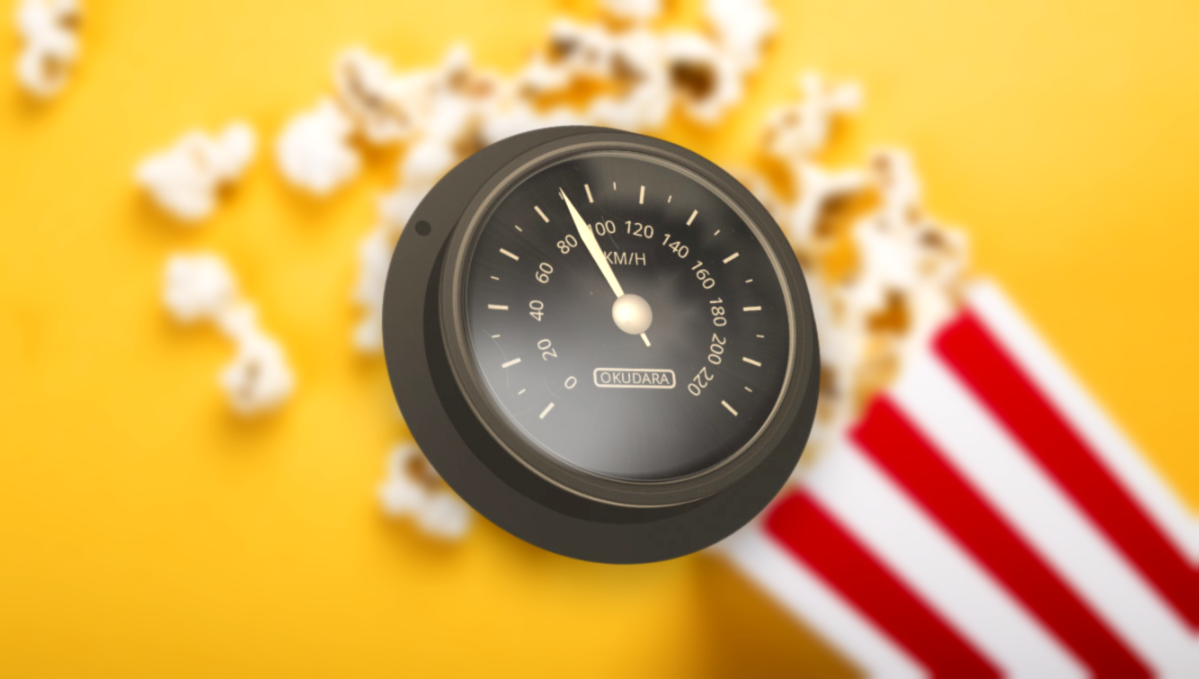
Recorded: 90 km/h
